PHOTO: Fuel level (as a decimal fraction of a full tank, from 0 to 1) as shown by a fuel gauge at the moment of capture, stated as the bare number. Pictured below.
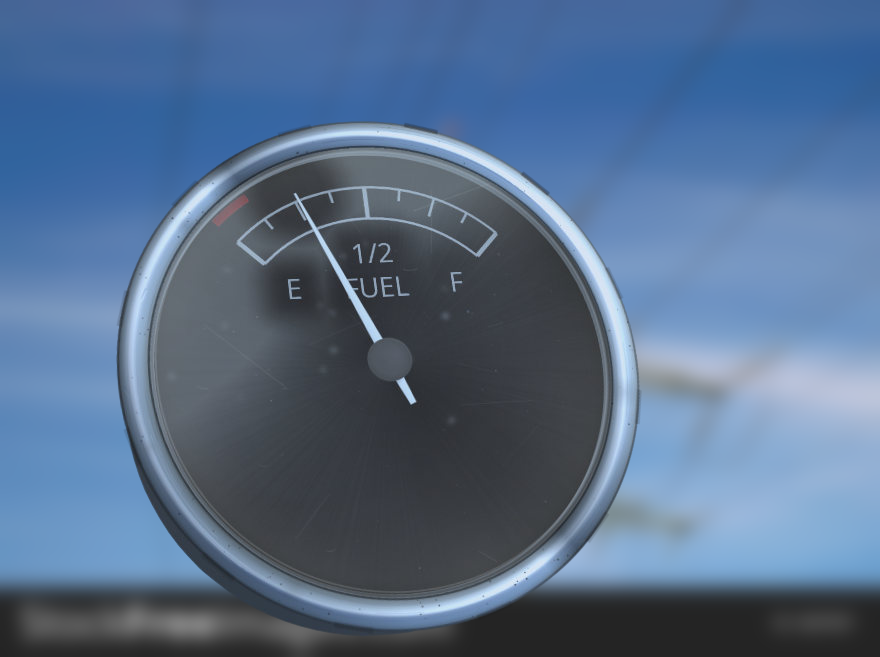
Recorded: 0.25
